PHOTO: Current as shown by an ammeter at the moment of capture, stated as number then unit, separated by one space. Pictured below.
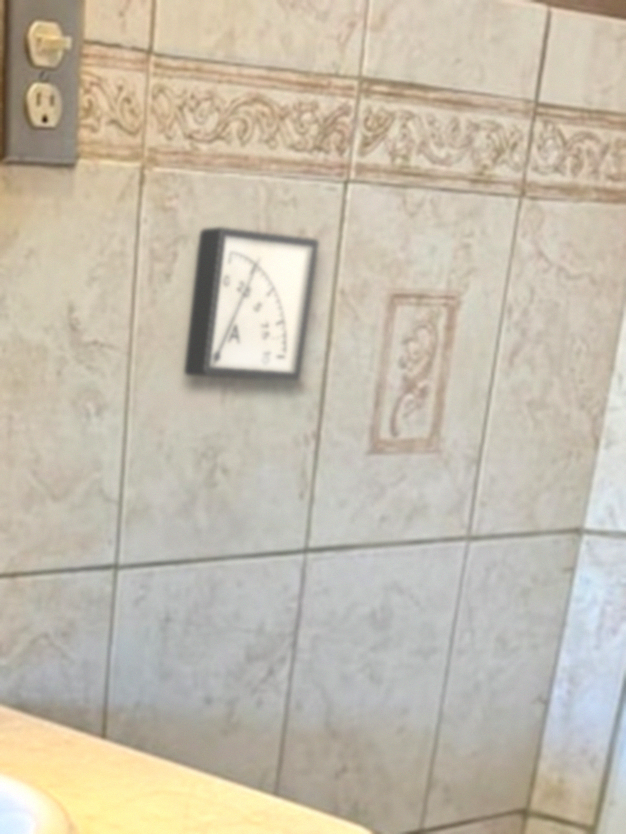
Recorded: 2.5 A
